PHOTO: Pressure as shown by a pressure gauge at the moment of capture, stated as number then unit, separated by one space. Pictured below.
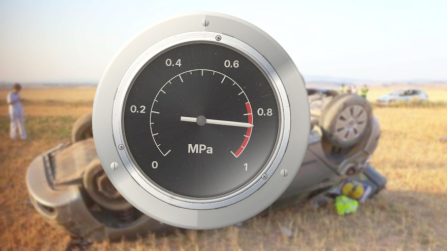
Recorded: 0.85 MPa
